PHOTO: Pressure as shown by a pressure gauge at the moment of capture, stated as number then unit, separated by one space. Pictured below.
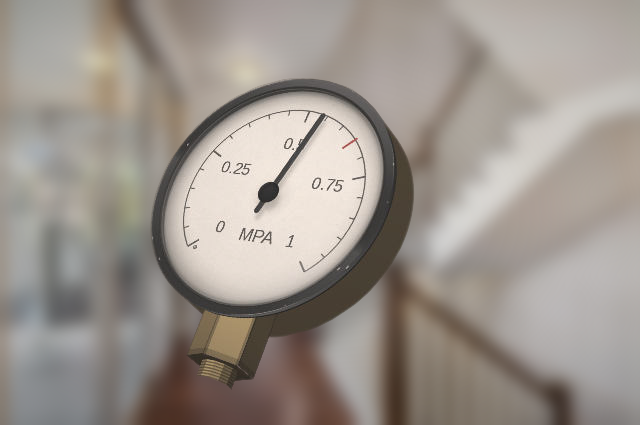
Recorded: 0.55 MPa
